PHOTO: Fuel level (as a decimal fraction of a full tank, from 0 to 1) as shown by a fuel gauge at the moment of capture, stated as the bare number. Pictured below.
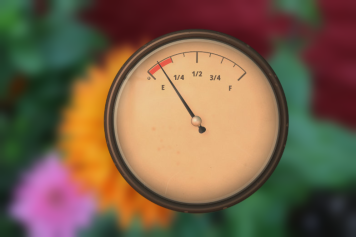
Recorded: 0.125
